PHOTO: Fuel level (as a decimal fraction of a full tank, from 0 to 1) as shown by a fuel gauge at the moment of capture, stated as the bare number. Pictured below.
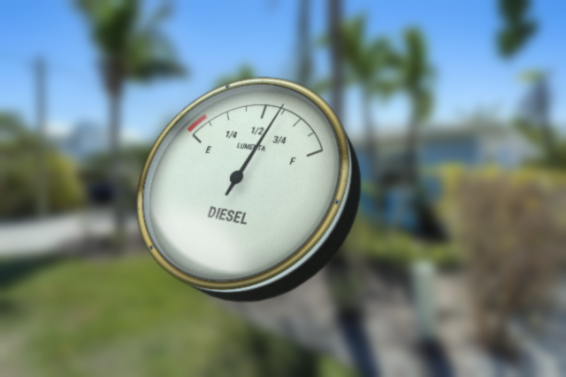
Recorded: 0.625
